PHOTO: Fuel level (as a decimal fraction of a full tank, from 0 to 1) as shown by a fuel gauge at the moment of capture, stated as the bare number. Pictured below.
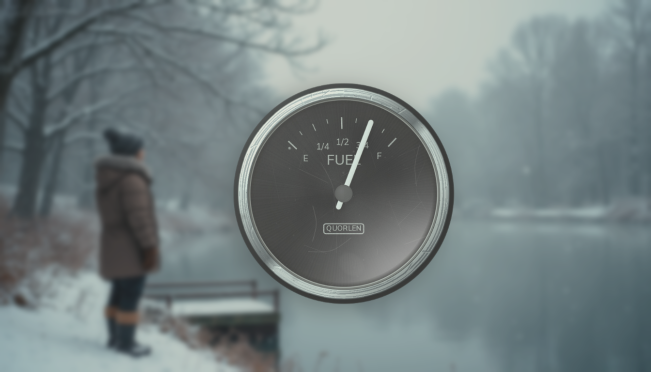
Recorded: 0.75
